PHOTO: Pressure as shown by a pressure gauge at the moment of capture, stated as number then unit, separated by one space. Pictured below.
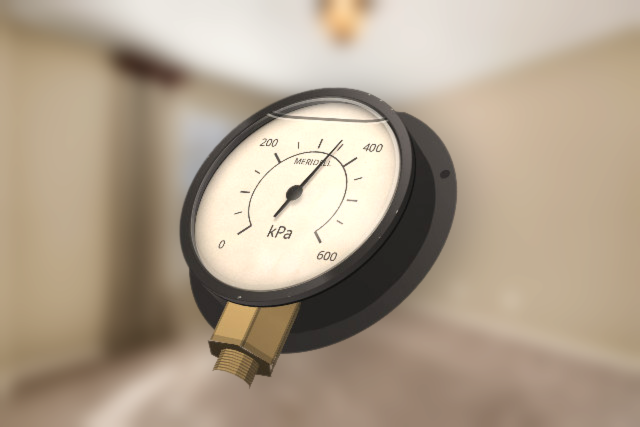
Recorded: 350 kPa
